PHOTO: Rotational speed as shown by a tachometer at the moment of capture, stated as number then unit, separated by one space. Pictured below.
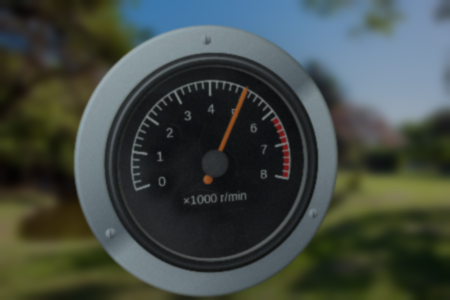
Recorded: 5000 rpm
